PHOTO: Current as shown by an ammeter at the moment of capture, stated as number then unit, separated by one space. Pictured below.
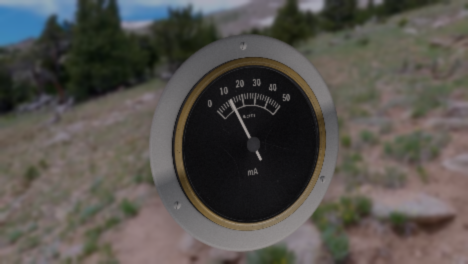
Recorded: 10 mA
